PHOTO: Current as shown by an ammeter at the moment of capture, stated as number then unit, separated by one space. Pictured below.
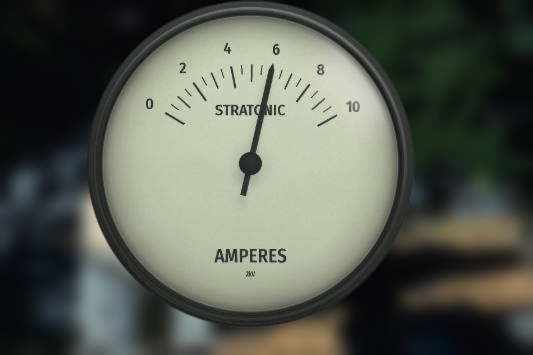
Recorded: 6 A
